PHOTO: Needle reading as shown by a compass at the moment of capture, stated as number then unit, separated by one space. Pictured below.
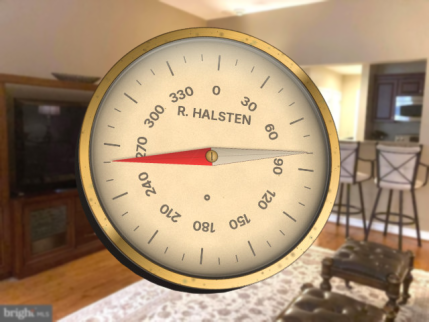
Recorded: 260 °
